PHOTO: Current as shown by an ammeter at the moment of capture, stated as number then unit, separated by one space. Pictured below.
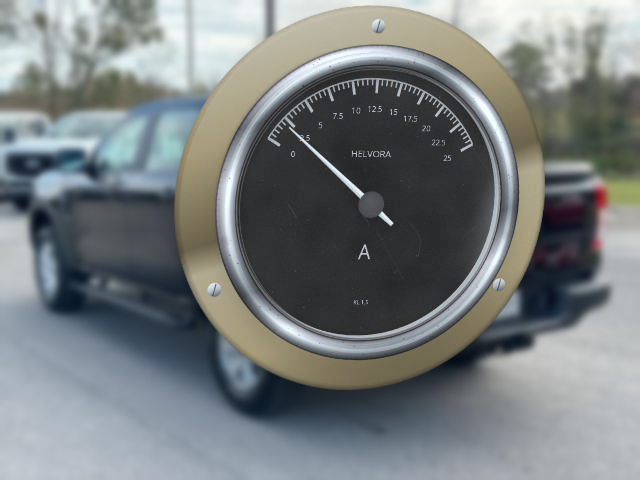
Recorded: 2 A
